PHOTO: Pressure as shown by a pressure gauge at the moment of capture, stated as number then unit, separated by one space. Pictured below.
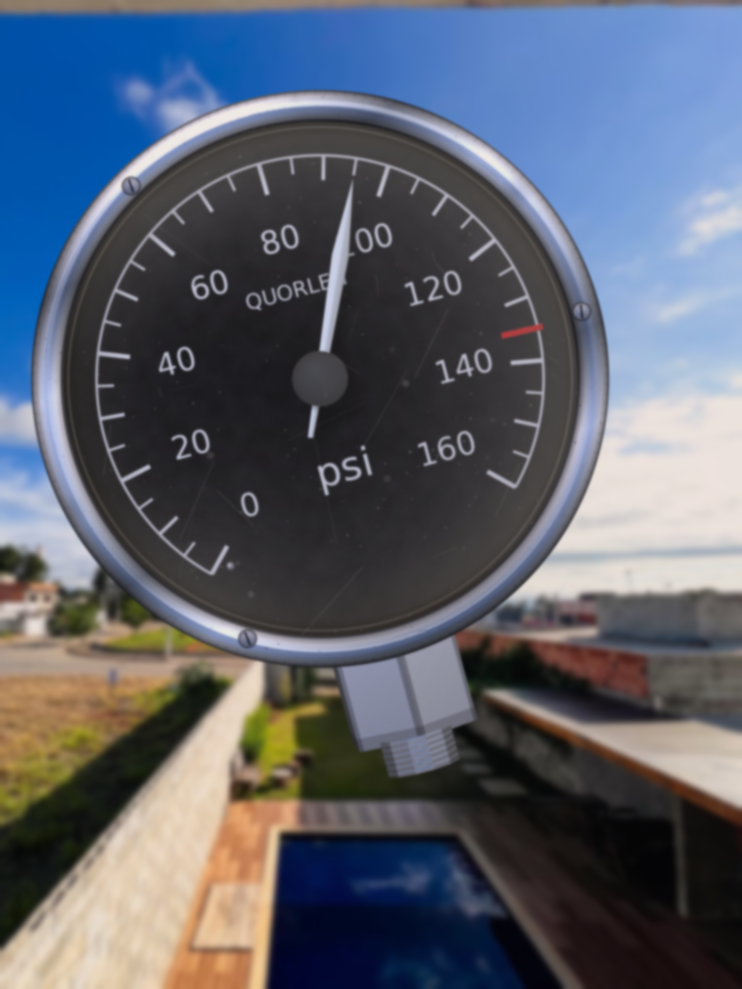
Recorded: 95 psi
